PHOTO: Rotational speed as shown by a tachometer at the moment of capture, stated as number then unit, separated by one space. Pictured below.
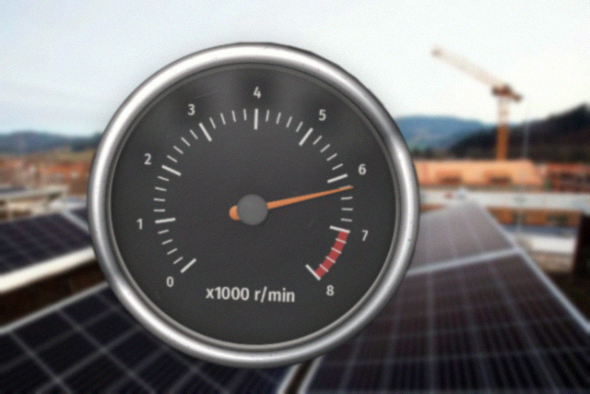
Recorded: 6200 rpm
